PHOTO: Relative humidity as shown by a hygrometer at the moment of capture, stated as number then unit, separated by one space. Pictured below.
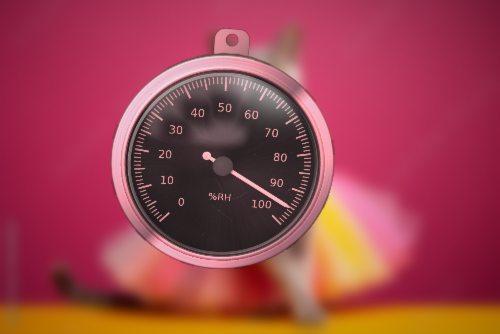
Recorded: 95 %
